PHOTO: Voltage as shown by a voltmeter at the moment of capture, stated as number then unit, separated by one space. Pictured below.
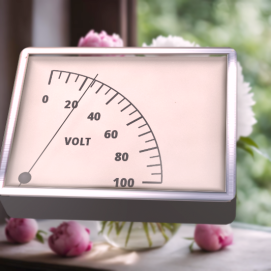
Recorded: 25 V
